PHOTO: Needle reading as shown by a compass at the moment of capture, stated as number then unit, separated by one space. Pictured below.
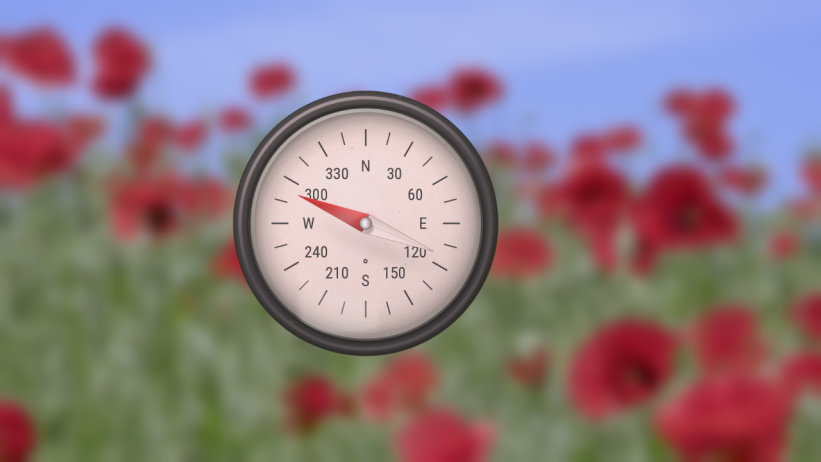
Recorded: 292.5 °
